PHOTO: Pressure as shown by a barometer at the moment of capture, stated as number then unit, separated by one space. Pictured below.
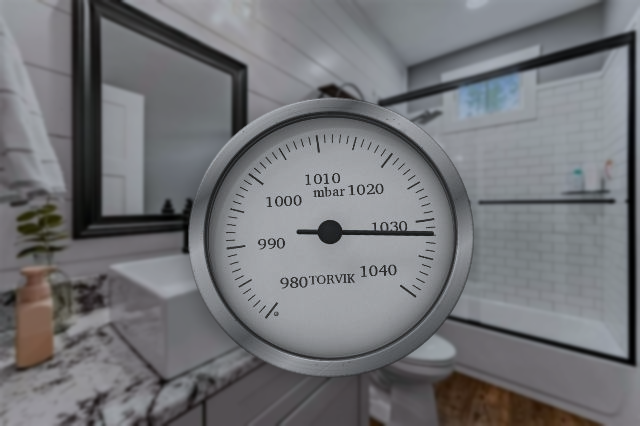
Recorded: 1032 mbar
